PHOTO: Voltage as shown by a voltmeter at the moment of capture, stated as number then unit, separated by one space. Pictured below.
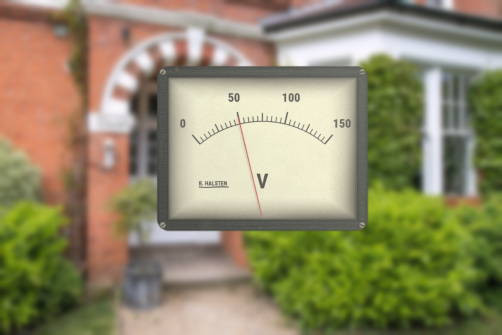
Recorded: 50 V
